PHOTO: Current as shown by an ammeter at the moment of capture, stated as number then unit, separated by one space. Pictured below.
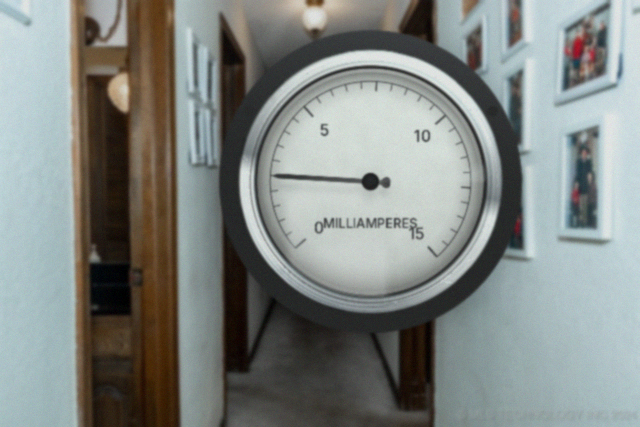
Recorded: 2.5 mA
